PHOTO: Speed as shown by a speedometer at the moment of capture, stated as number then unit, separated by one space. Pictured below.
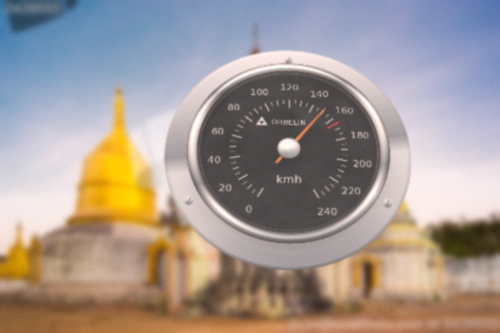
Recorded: 150 km/h
